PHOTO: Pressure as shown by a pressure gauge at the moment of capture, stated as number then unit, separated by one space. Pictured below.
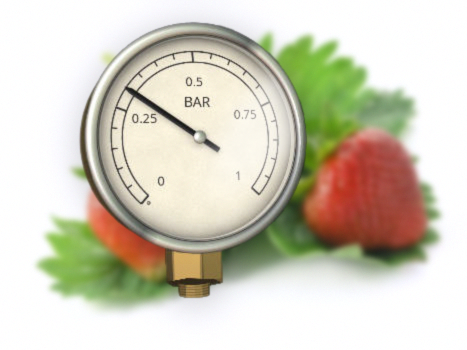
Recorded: 0.3 bar
